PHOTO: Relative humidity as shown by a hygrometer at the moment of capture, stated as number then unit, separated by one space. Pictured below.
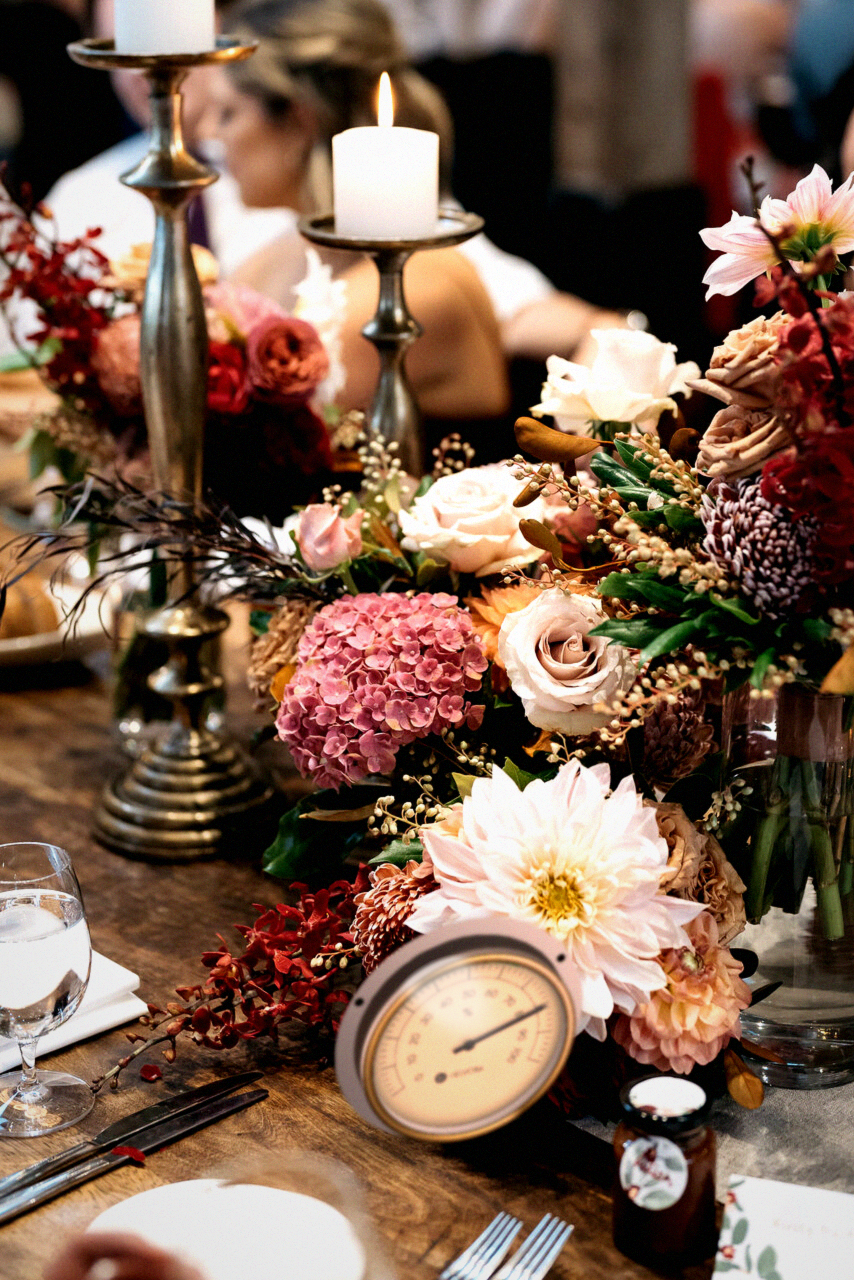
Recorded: 80 %
